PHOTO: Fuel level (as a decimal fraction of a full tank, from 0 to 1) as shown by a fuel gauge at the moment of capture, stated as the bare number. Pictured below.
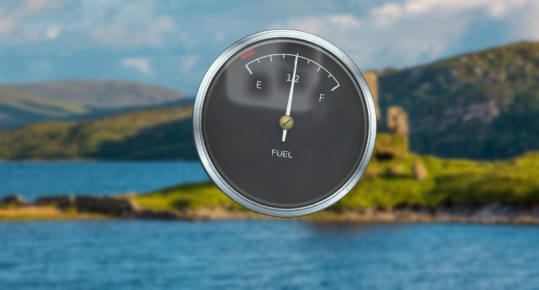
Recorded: 0.5
